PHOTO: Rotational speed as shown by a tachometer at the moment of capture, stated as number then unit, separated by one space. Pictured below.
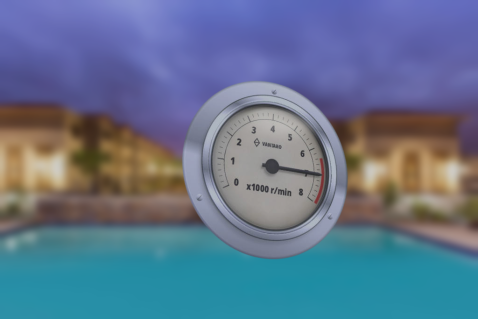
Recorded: 7000 rpm
